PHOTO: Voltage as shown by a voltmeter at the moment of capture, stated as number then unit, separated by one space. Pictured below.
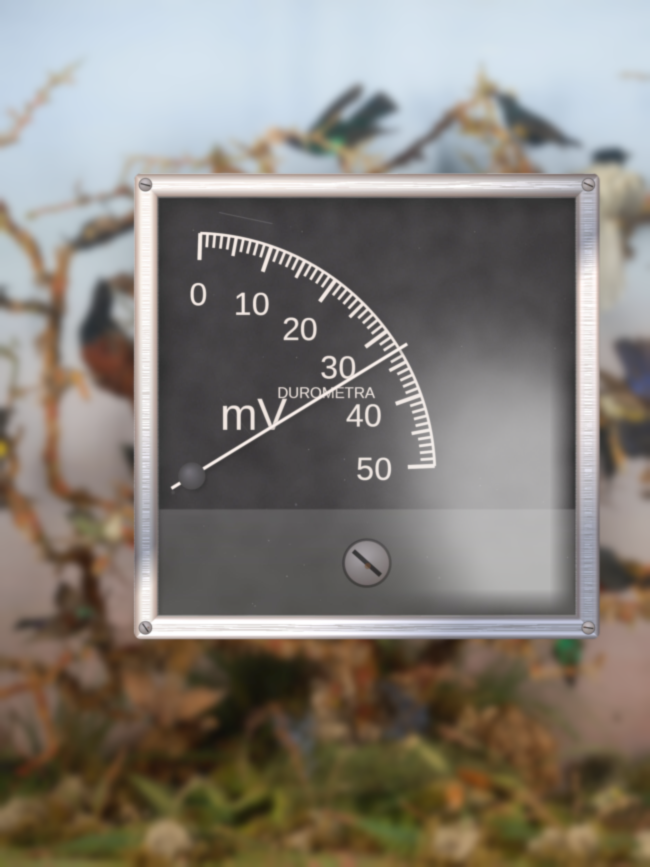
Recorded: 33 mV
